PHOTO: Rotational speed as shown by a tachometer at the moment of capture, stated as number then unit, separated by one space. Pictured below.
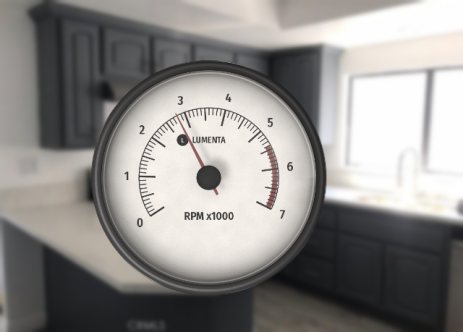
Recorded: 2800 rpm
